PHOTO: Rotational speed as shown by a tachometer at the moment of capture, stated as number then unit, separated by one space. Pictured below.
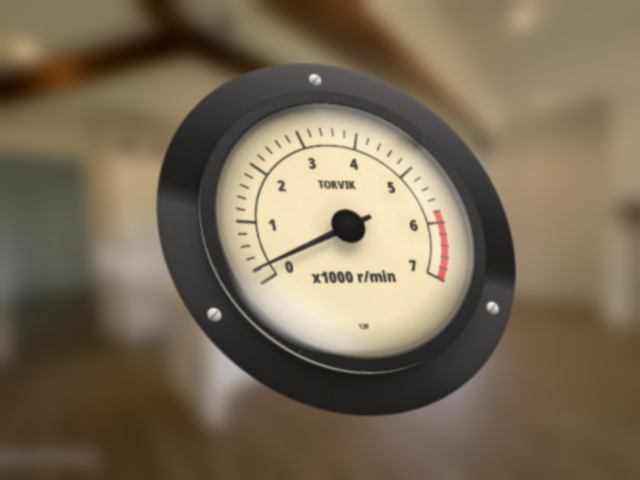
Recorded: 200 rpm
